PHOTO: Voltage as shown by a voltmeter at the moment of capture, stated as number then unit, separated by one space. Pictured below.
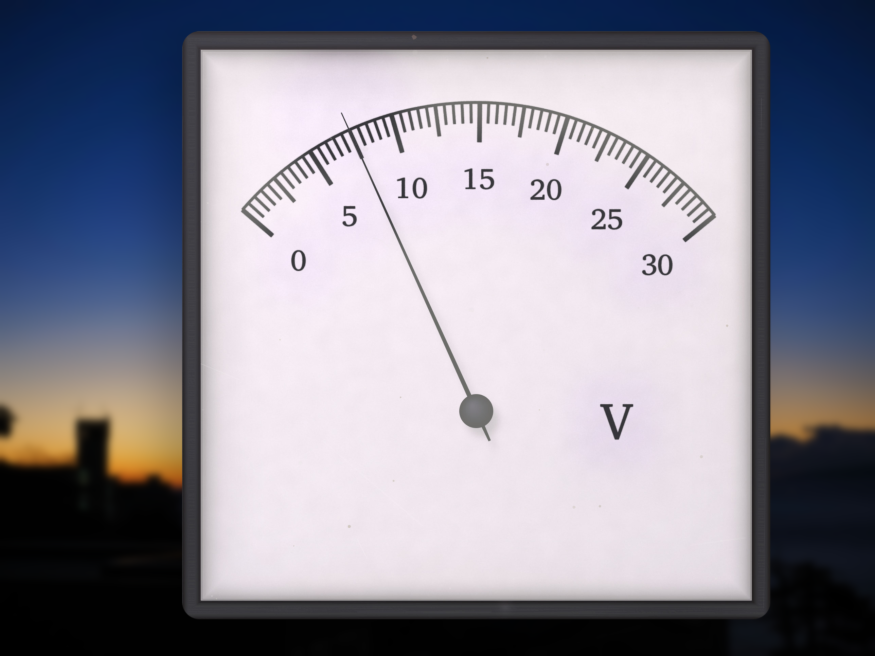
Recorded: 7.5 V
